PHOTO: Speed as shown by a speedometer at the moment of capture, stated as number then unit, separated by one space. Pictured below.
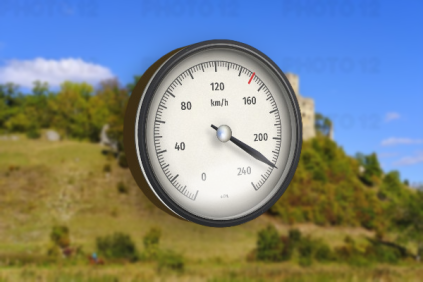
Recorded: 220 km/h
